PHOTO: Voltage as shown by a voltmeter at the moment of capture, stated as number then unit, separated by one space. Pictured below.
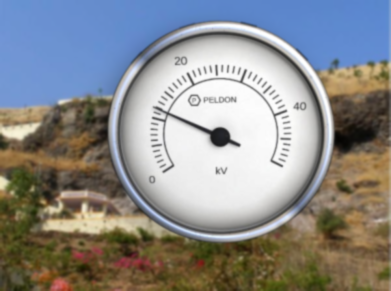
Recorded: 12 kV
